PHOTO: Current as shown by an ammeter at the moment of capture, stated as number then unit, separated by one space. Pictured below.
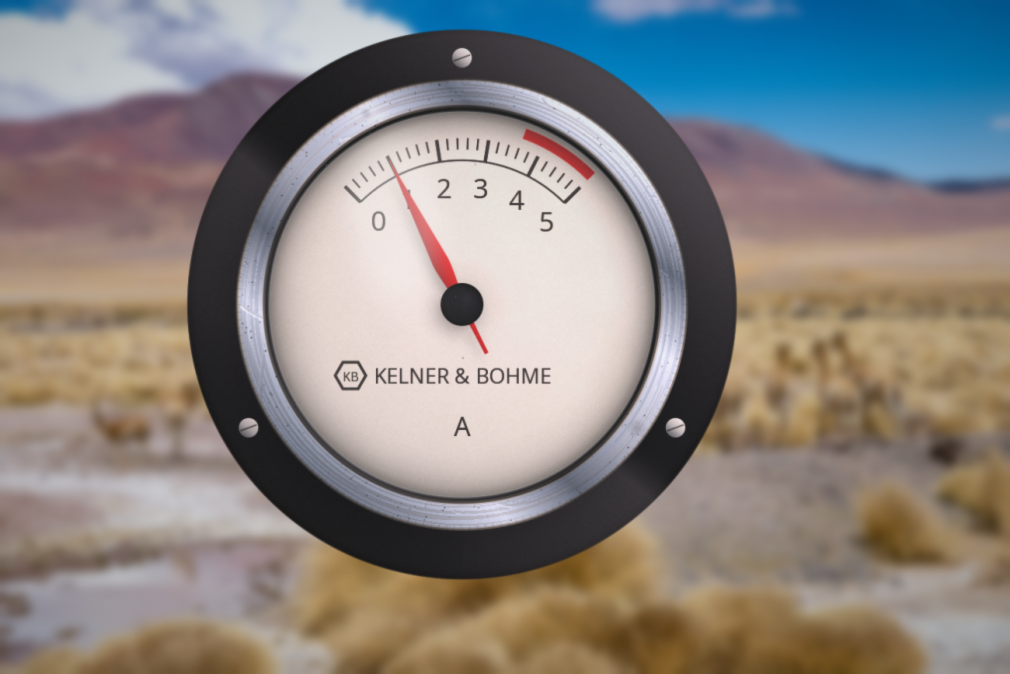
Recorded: 1 A
